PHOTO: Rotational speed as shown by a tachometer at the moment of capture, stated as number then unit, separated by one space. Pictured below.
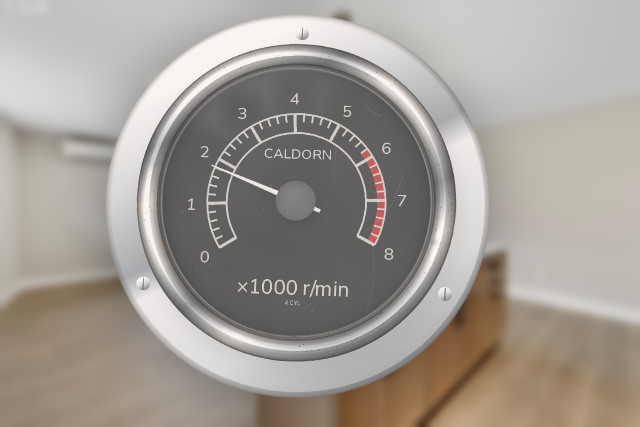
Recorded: 1800 rpm
